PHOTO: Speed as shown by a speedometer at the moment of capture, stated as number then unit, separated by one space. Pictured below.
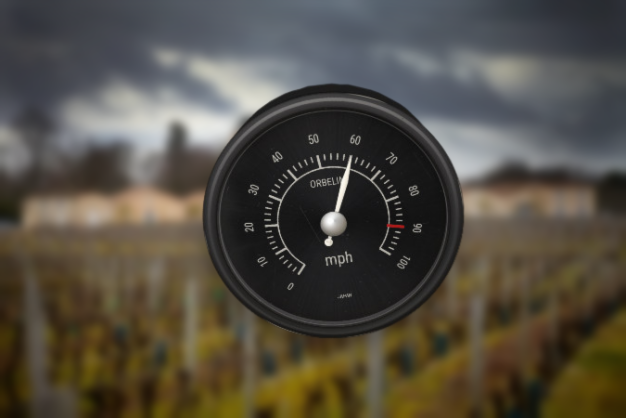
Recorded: 60 mph
